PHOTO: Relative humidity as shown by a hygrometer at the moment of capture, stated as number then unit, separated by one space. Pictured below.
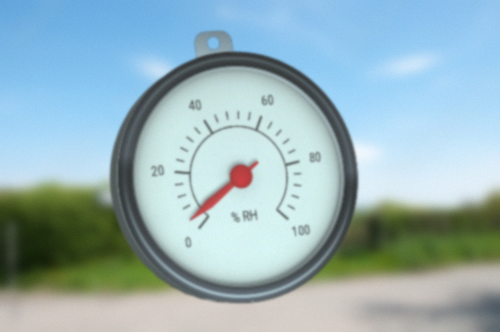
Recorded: 4 %
